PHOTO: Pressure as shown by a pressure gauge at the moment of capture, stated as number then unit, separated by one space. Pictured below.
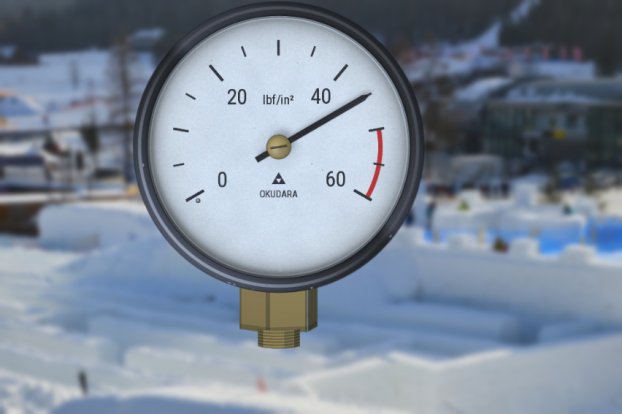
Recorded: 45 psi
